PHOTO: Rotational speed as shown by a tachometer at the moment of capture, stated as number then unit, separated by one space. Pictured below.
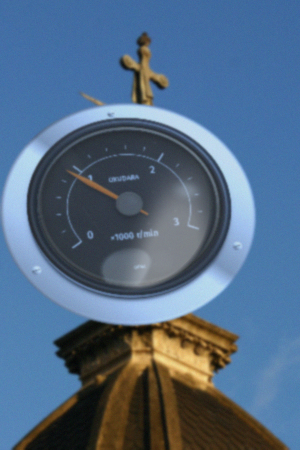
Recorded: 900 rpm
